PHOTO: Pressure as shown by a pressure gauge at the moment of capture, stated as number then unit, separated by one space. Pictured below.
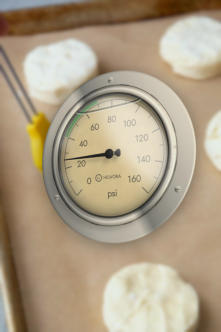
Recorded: 25 psi
